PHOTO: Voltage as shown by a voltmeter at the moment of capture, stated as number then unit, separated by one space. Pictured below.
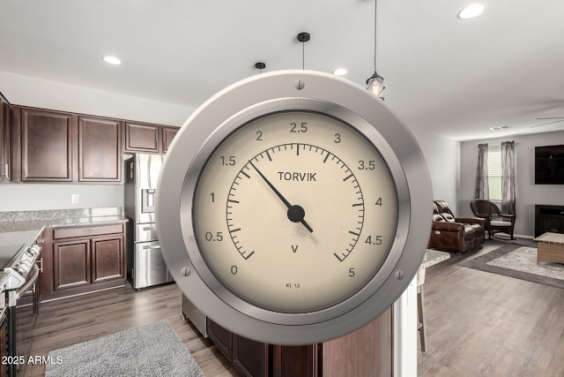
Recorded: 1.7 V
